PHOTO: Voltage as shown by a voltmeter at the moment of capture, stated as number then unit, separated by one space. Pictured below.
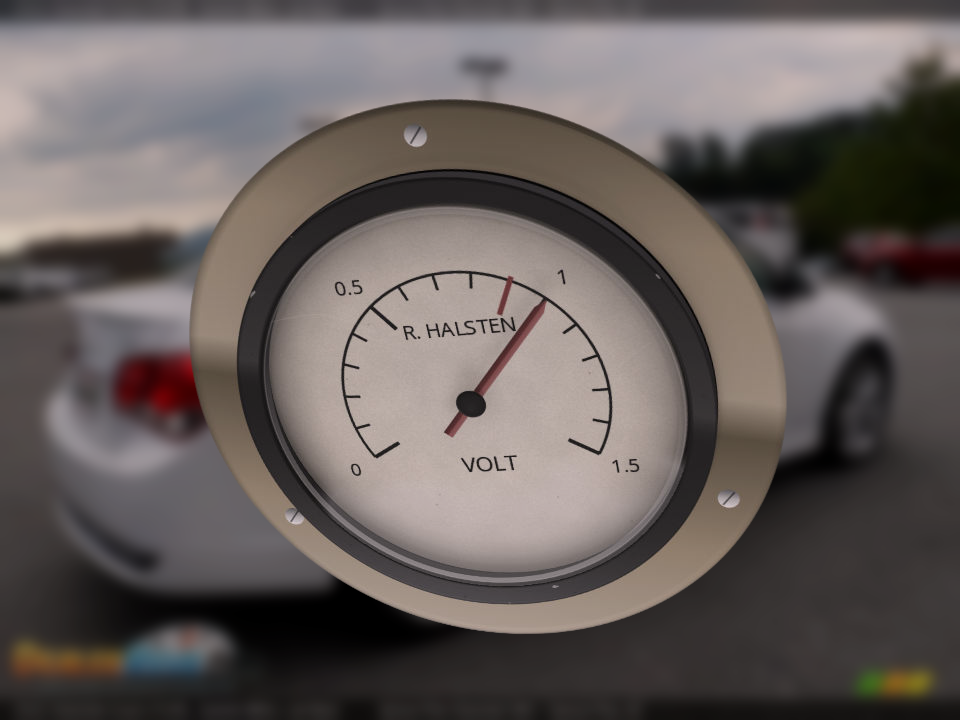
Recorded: 1 V
